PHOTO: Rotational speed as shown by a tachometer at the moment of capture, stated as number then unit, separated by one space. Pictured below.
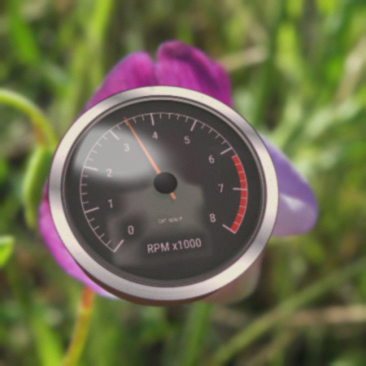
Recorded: 3400 rpm
